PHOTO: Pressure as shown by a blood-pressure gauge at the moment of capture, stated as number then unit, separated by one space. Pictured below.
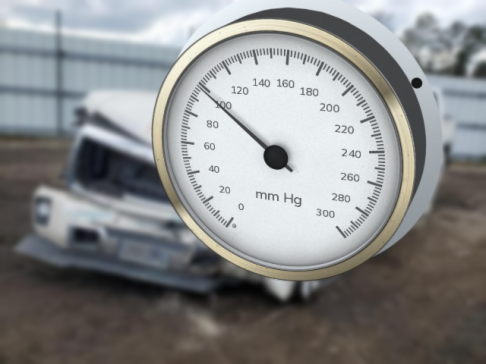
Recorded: 100 mmHg
